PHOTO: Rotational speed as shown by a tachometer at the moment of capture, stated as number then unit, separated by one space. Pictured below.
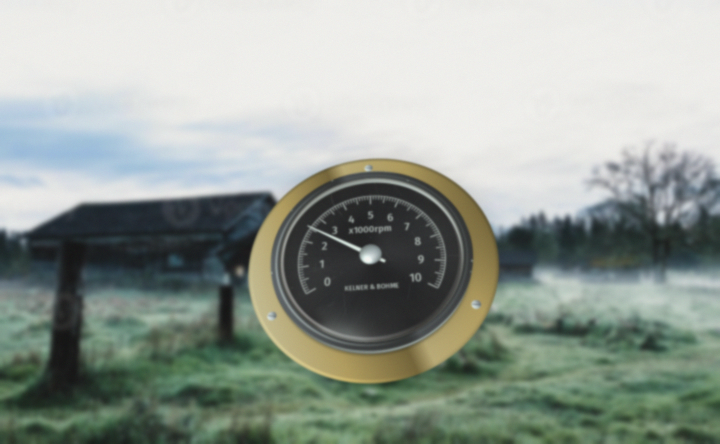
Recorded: 2500 rpm
